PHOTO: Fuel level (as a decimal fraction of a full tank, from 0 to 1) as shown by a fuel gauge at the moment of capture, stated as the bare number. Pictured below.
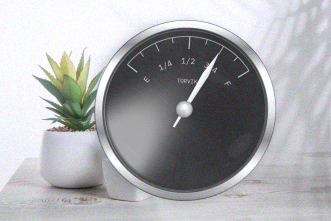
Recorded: 0.75
